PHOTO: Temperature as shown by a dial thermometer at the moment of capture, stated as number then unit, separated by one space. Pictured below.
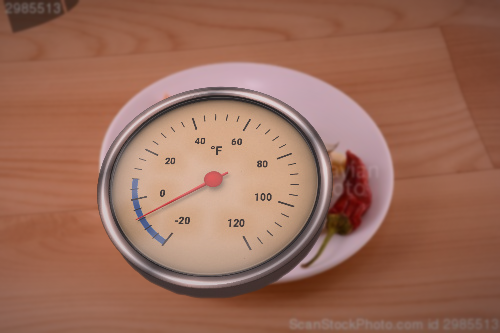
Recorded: -8 °F
